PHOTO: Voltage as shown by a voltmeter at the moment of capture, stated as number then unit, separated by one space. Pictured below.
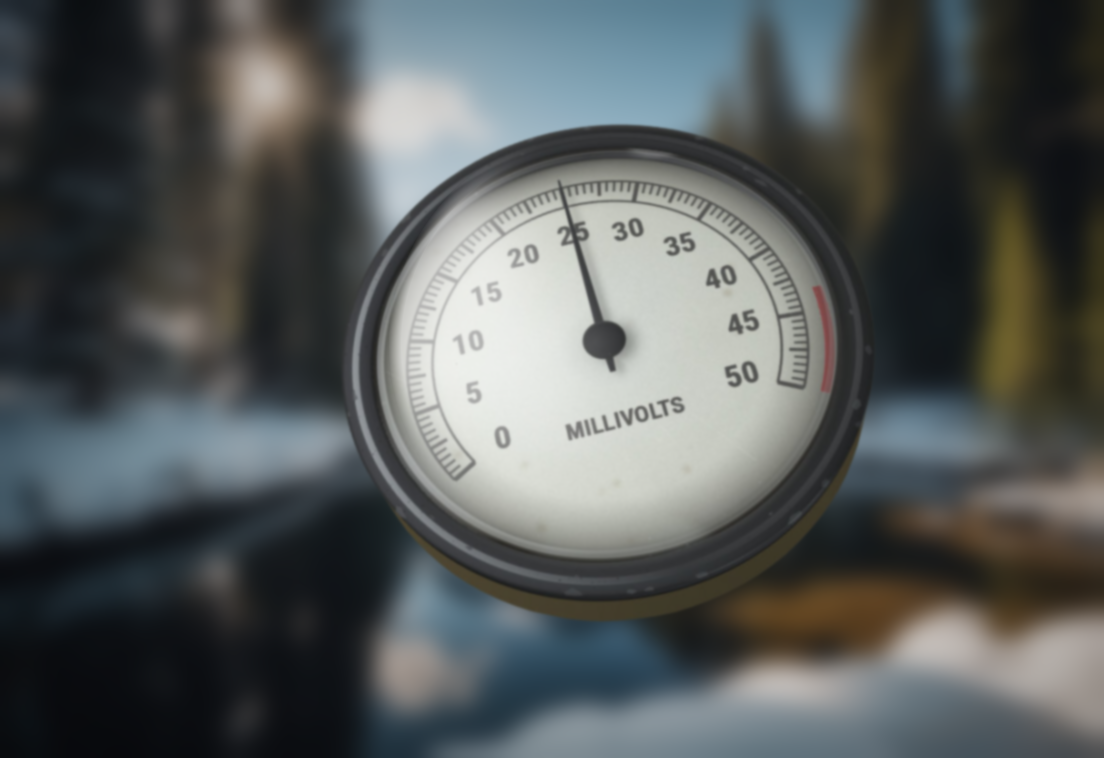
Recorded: 25 mV
